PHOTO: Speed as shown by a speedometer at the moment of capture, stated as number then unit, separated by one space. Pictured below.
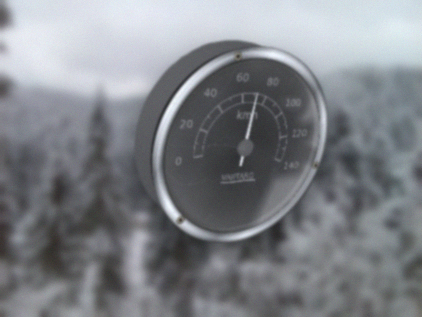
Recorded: 70 km/h
